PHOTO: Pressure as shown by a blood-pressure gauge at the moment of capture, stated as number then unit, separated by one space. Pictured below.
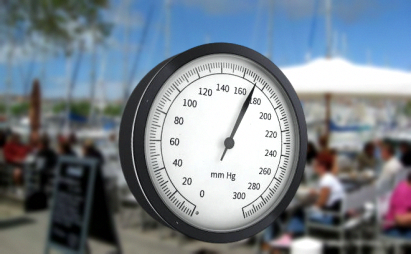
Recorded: 170 mmHg
